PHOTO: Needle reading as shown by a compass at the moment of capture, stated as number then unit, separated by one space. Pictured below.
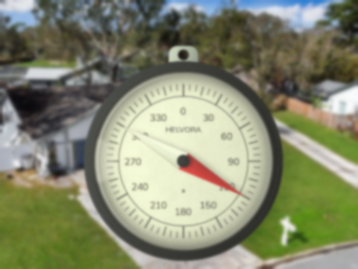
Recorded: 120 °
